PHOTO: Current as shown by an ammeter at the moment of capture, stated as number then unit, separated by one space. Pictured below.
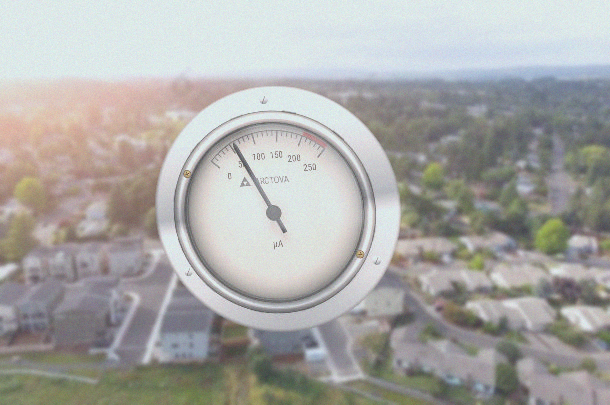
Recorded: 60 µA
